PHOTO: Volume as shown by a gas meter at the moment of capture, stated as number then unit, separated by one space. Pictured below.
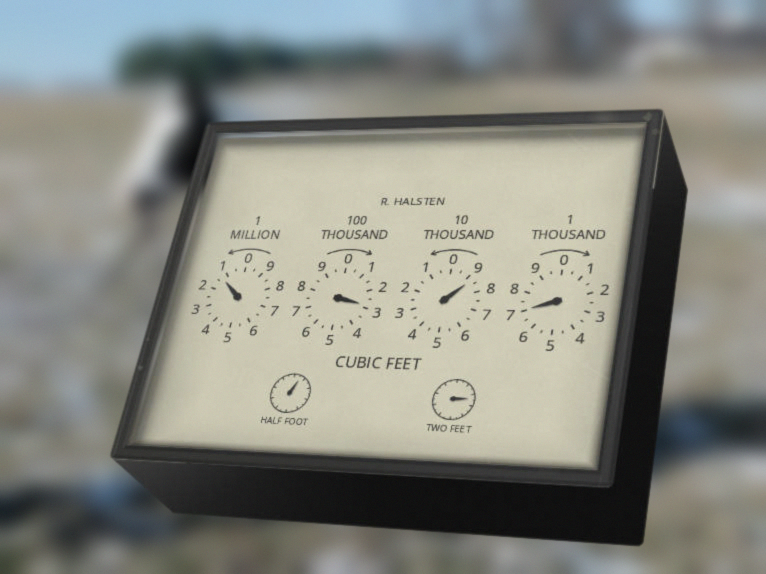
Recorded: 128700 ft³
